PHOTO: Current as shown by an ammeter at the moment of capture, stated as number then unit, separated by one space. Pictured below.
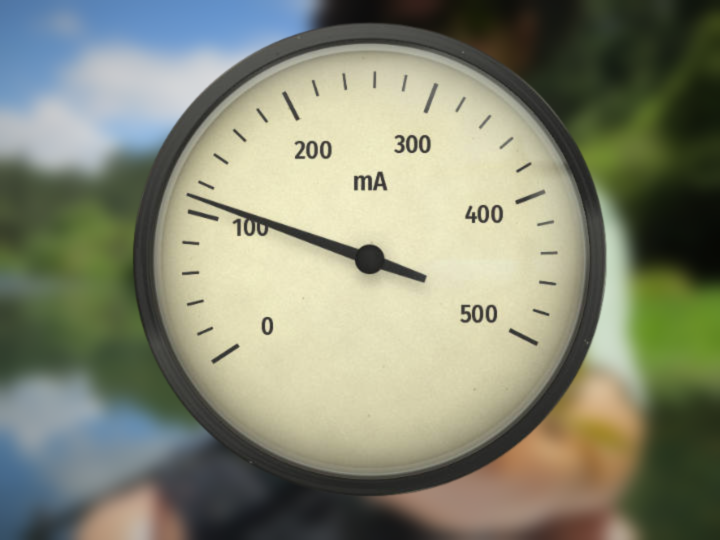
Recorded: 110 mA
